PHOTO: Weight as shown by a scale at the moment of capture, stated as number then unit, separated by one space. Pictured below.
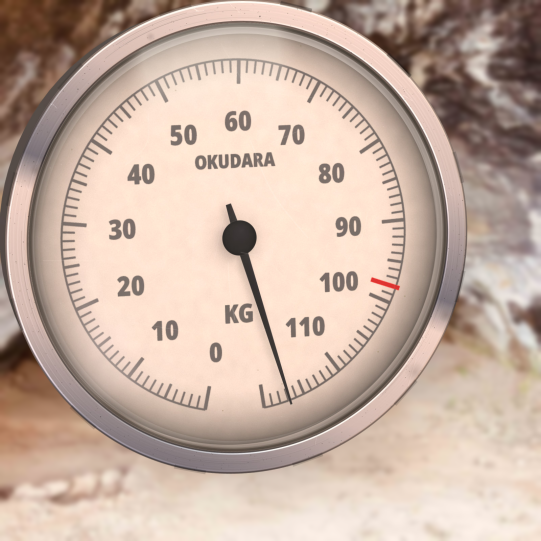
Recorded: 117 kg
